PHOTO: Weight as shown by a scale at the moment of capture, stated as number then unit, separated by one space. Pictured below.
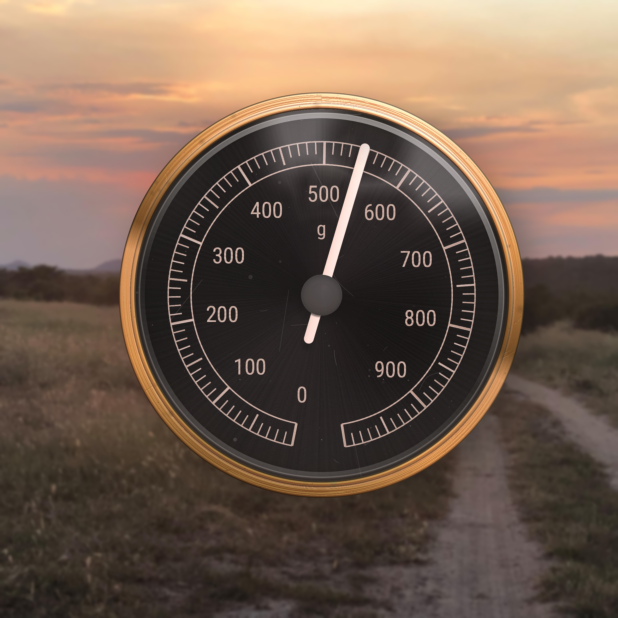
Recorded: 545 g
